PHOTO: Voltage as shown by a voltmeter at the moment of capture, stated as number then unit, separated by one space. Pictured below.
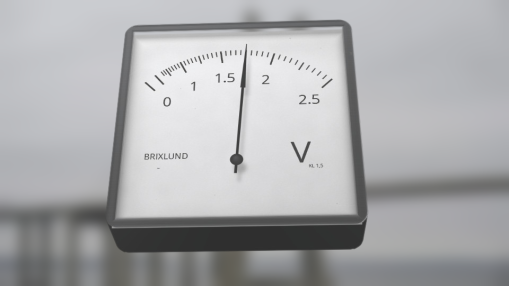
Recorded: 1.75 V
